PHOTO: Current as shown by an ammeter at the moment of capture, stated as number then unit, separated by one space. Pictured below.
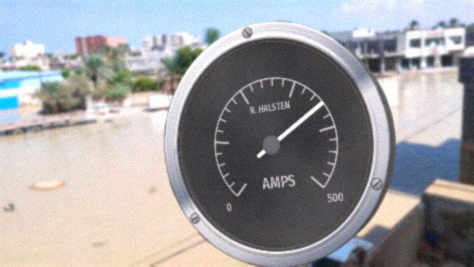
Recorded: 360 A
